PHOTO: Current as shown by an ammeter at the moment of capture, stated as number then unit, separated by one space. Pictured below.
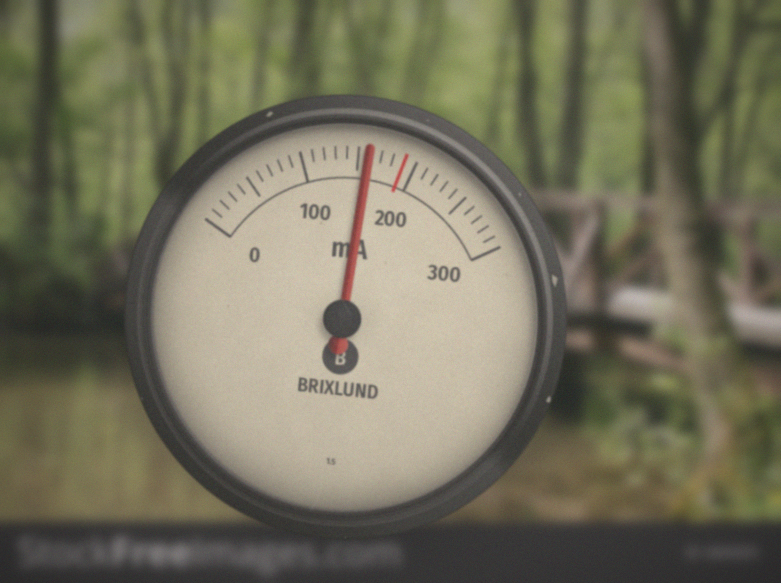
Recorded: 160 mA
